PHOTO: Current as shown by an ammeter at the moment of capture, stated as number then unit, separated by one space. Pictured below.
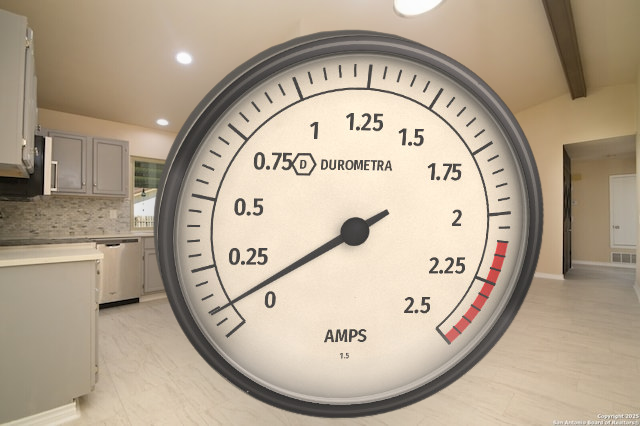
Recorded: 0.1 A
